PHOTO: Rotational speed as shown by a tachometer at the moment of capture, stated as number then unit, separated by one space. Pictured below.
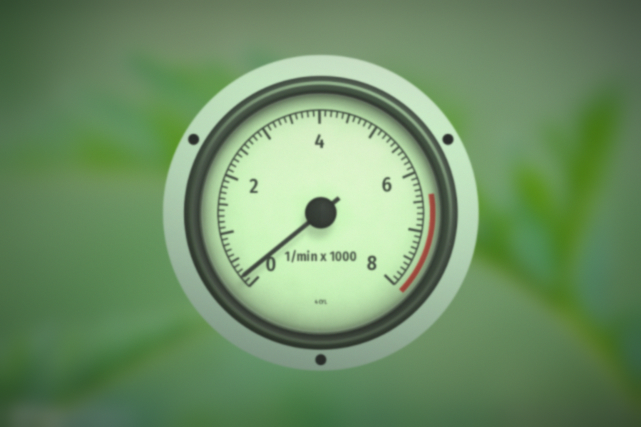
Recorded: 200 rpm
